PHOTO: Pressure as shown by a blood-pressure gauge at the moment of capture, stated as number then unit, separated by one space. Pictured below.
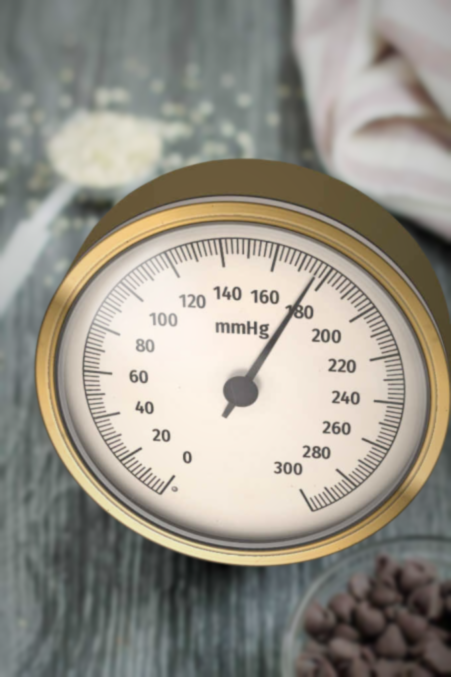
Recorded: 176 mmHg
